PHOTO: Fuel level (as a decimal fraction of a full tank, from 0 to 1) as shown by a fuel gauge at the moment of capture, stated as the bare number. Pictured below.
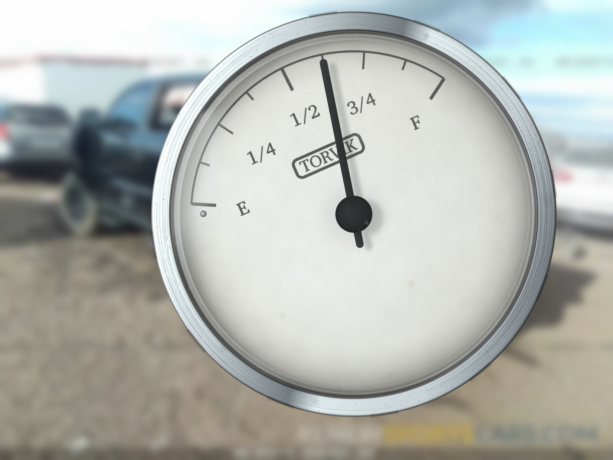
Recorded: 0.625
